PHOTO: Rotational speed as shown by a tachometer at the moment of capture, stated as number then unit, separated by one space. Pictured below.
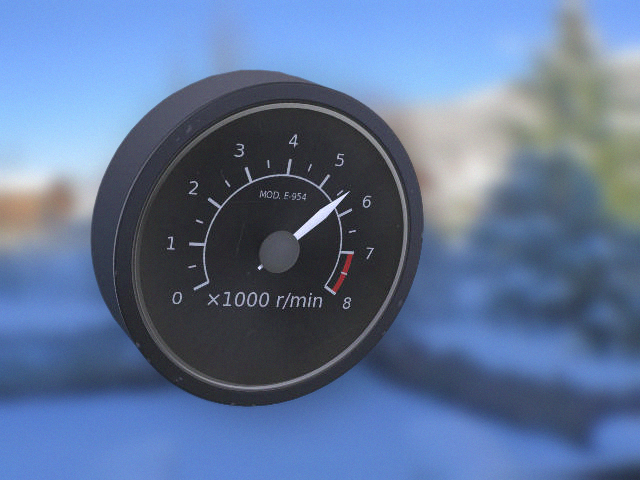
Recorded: 5500 rpm
